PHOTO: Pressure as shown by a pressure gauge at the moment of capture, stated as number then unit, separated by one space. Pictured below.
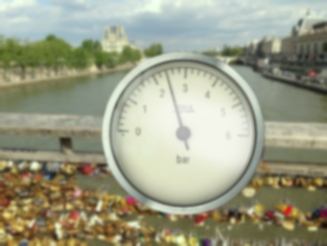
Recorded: 2.4 bar
